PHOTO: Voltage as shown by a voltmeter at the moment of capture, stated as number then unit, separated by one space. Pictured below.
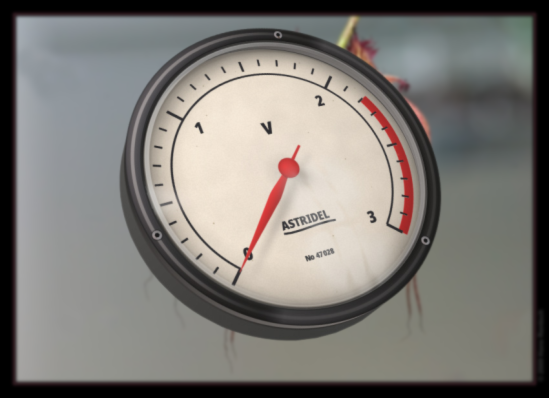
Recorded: 0 V
